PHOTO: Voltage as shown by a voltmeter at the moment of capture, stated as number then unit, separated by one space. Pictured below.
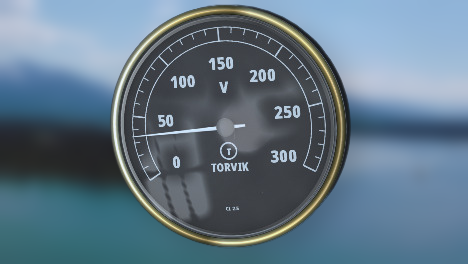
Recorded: 35 V
